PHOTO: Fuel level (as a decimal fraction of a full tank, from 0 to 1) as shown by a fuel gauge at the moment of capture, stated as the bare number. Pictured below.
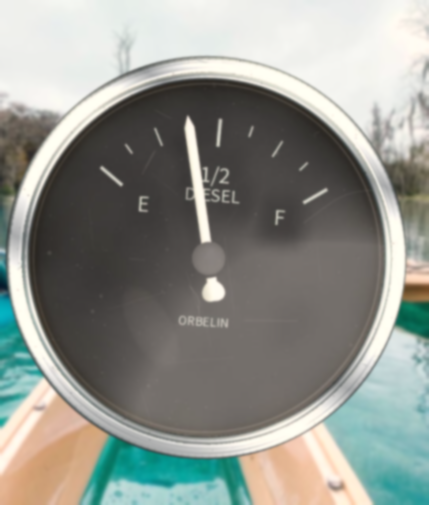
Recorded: 0.375
